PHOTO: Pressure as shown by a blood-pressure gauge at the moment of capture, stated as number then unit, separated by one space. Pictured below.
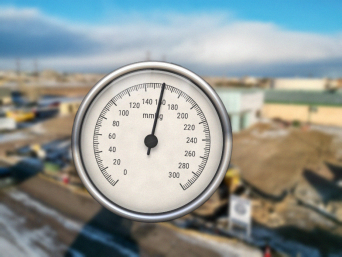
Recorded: 160 mmHg
